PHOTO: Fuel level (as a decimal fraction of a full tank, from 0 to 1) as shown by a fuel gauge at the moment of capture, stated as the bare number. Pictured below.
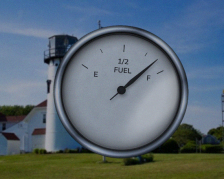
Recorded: 0.875
